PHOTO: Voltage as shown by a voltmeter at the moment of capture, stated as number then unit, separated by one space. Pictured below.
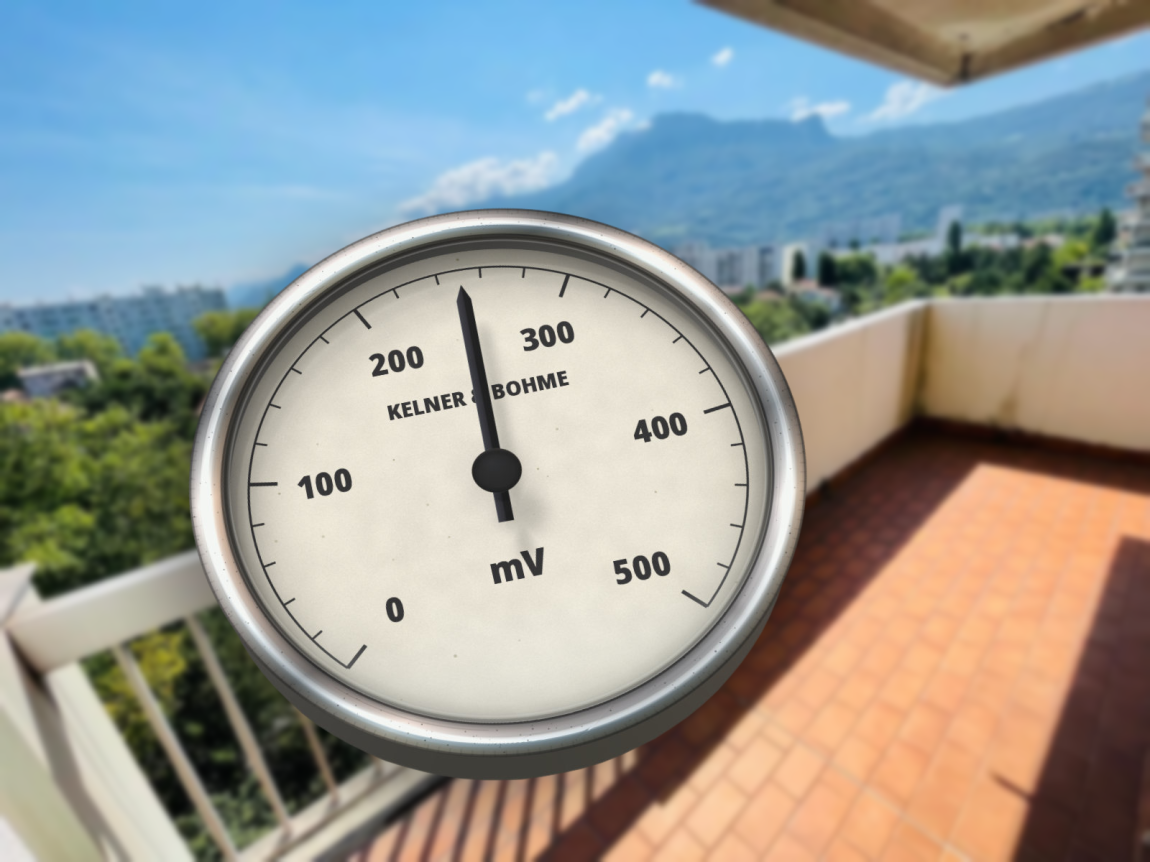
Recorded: 250 mV
